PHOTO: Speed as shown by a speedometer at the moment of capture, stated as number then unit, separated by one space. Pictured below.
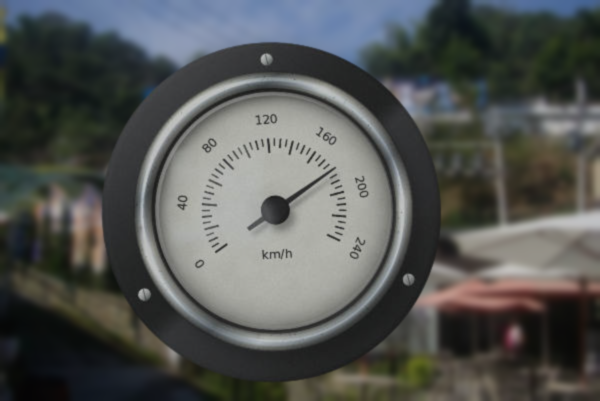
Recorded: 180 km/h
